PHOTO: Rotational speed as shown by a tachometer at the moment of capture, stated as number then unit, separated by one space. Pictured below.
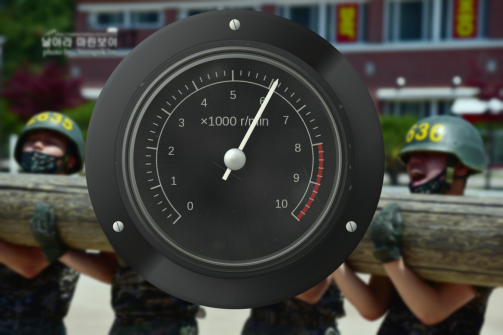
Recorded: 6100 rpm
